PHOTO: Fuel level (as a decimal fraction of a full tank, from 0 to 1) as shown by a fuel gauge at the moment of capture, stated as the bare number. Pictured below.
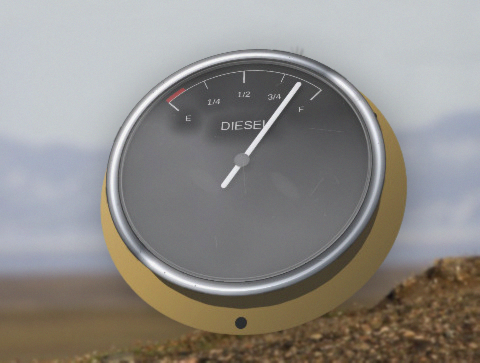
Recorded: 0.875
